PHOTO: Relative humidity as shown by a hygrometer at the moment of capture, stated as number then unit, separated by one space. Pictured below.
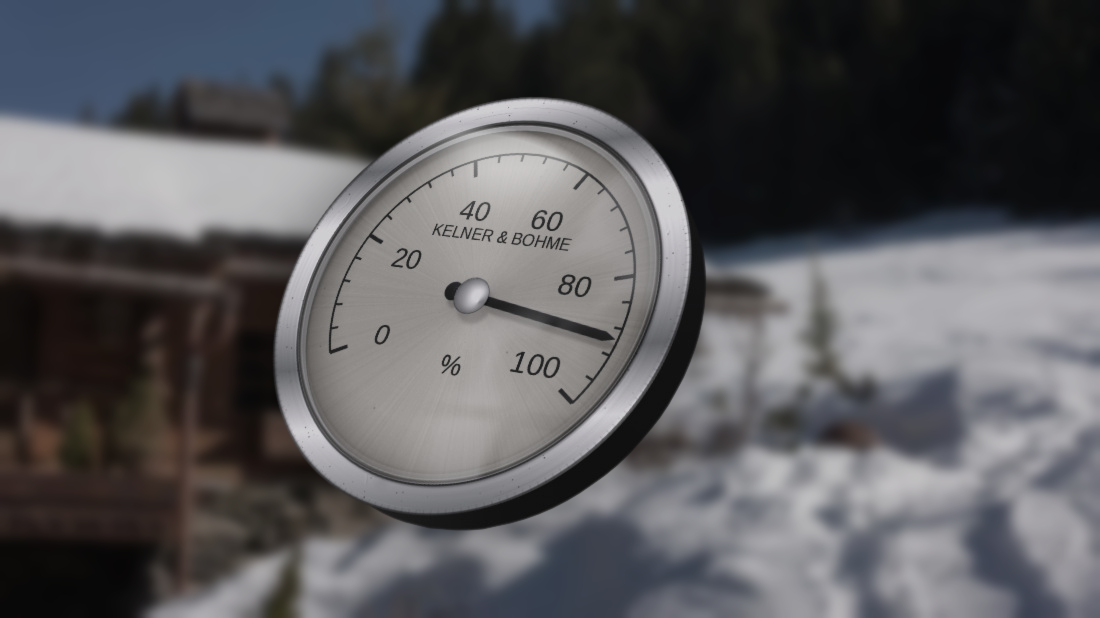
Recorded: 90 %
